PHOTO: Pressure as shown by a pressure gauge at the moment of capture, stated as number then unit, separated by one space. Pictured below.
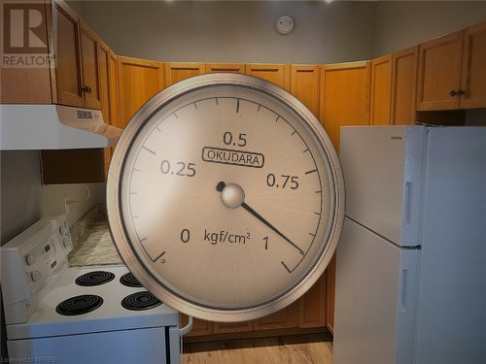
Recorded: 0.95 kg/cm²
